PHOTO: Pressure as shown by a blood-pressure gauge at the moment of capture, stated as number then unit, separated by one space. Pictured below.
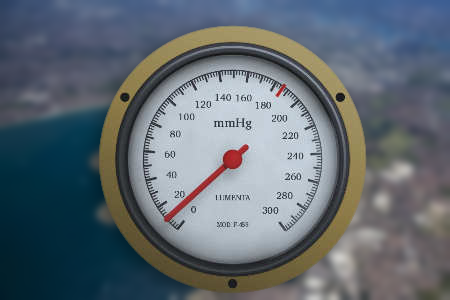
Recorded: 10 mmHg
